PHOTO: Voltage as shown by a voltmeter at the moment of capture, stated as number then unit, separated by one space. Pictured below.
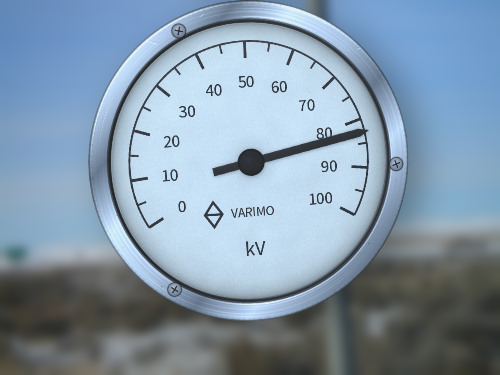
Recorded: 82.5 kV
